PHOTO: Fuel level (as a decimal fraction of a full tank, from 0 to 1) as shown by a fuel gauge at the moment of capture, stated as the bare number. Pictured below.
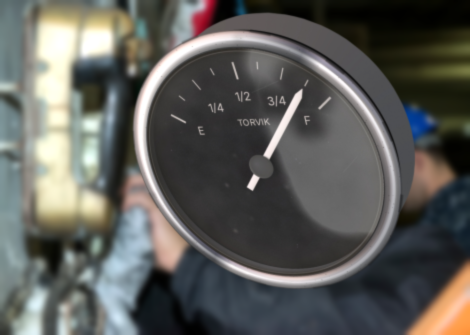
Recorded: 0.875
